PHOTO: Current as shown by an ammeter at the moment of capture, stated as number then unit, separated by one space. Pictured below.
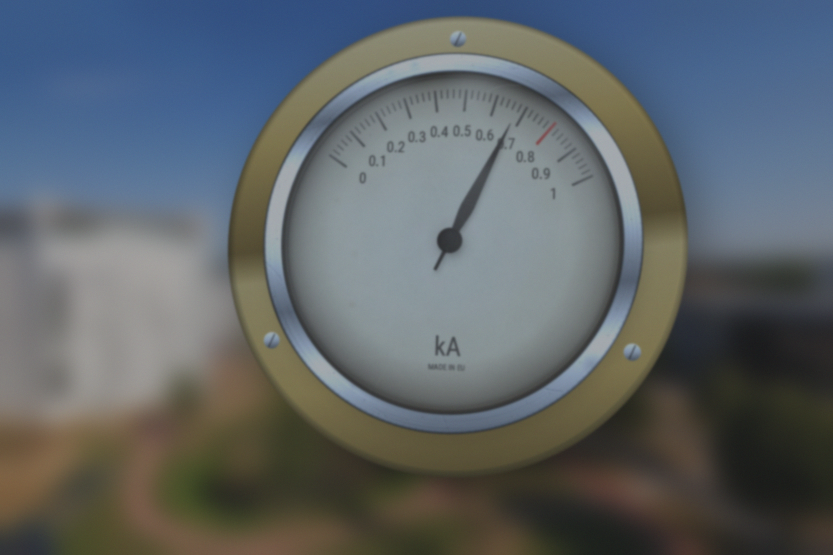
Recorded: 0.68 kA
